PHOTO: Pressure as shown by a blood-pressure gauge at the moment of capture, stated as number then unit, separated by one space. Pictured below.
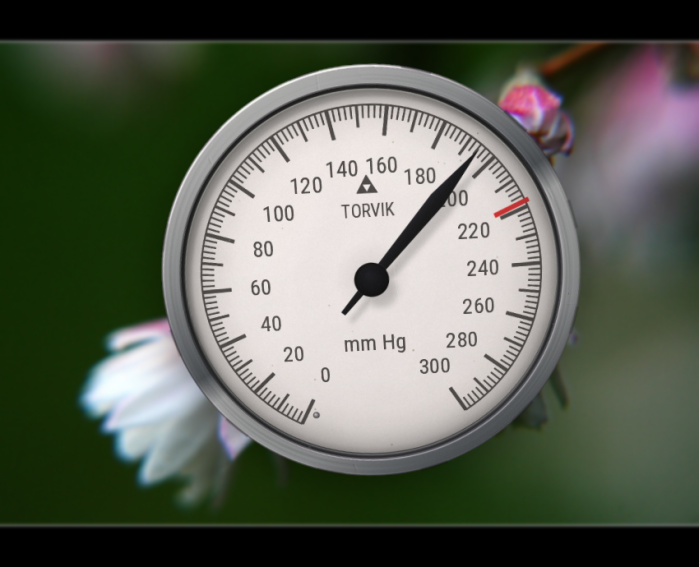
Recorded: 194 mmHg
